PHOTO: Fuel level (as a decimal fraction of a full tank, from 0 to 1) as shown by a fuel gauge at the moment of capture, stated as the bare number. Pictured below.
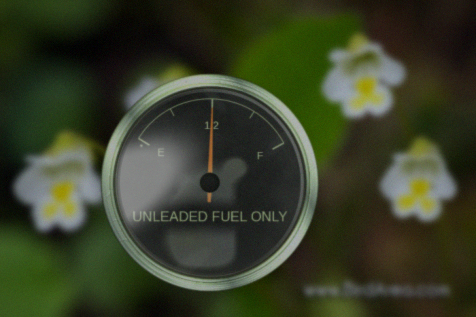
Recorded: 0.5
